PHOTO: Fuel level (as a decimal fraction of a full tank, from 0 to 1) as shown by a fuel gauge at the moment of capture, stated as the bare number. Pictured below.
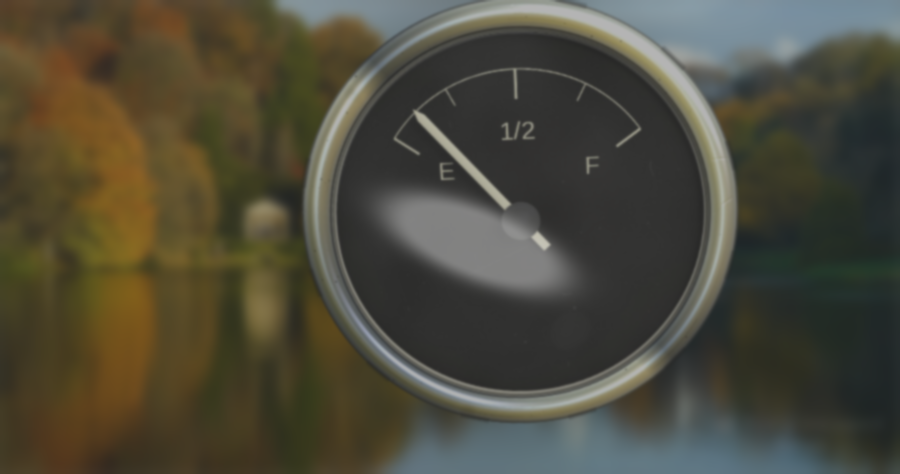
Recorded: 0.125
